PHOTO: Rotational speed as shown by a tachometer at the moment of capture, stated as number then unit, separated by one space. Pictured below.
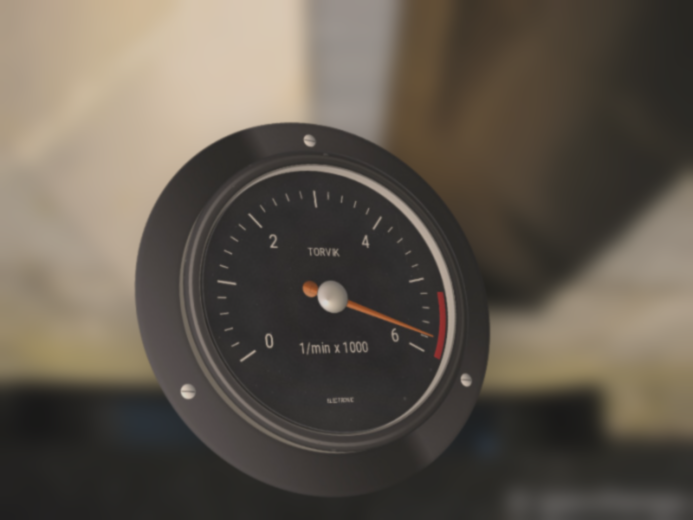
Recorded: 5800 rpm
